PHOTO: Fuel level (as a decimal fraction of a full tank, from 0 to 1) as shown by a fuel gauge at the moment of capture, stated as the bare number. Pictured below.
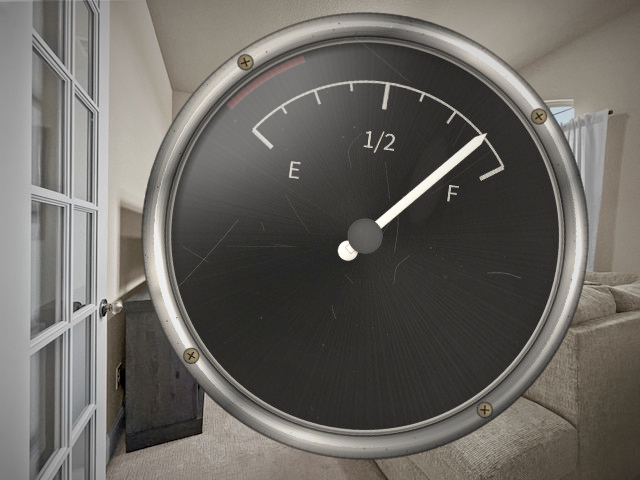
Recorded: 0.875
